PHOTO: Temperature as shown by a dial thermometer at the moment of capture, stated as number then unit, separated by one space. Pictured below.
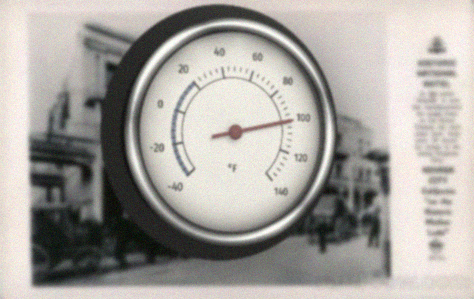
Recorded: 100 °F
